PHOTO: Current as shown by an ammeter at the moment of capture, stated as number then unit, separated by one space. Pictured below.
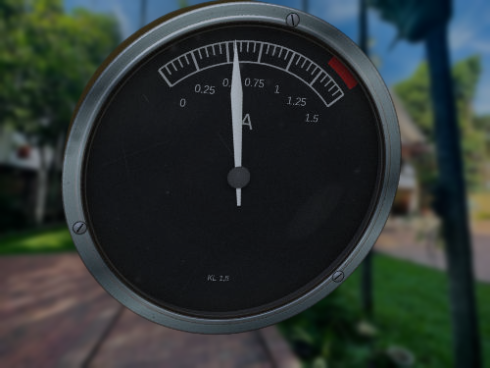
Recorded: 0.55 A
